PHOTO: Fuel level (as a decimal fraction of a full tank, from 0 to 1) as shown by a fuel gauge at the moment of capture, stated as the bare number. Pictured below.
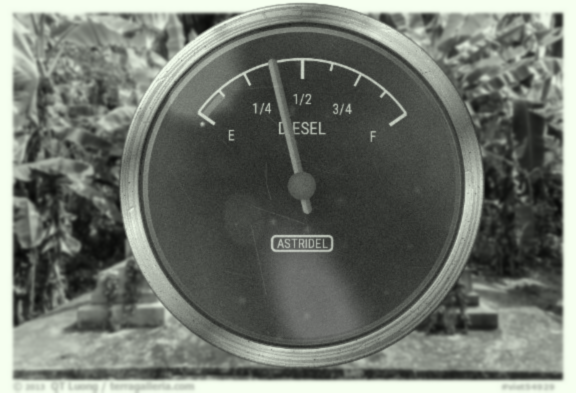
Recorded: 0.375
